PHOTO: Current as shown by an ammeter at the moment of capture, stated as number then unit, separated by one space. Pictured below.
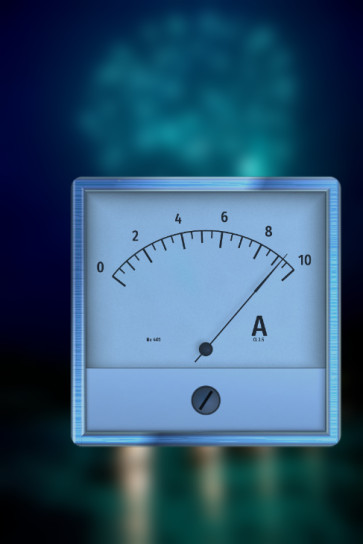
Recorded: 9.25 A
